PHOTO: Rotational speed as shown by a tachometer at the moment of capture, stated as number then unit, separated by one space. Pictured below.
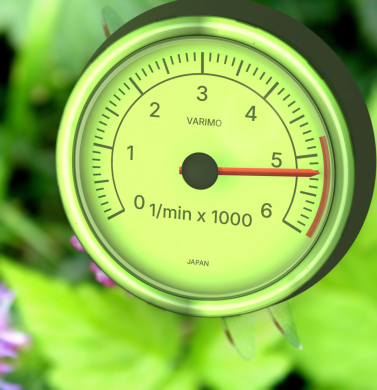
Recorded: 5200 rpm
